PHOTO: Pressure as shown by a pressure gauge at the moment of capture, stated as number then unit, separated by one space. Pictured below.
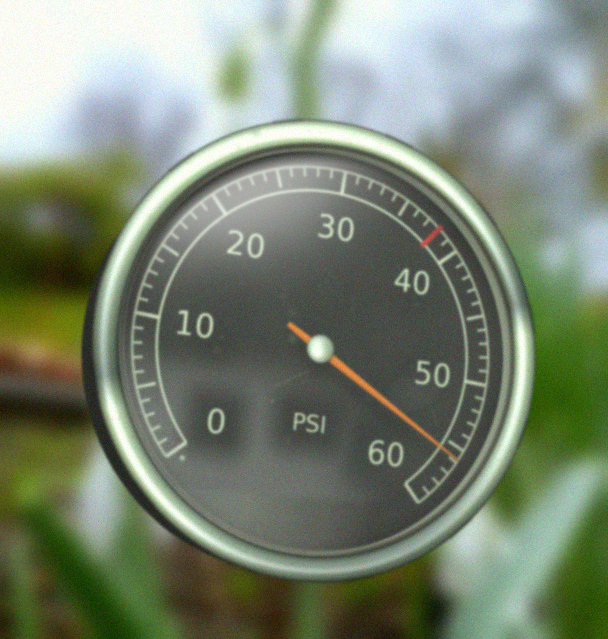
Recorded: 56 psi
